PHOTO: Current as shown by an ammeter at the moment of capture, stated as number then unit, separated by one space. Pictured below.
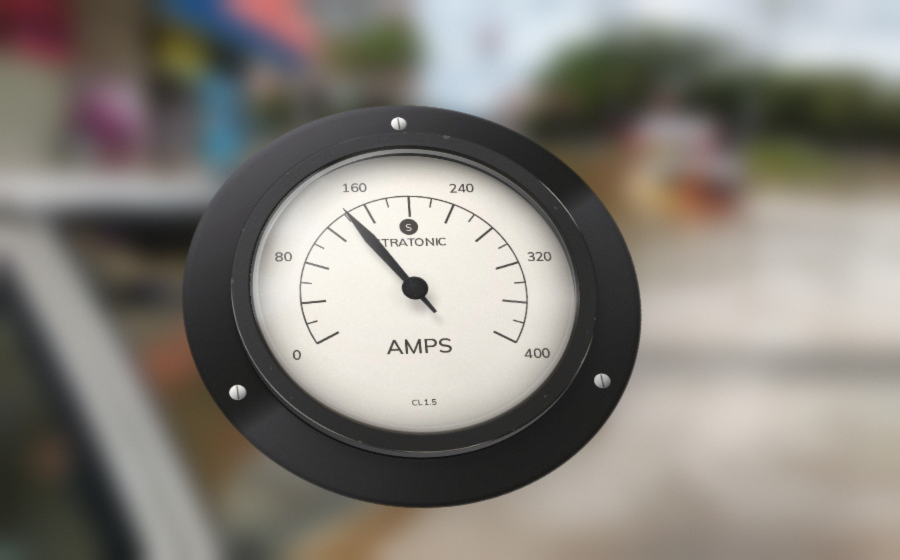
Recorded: 140 A
